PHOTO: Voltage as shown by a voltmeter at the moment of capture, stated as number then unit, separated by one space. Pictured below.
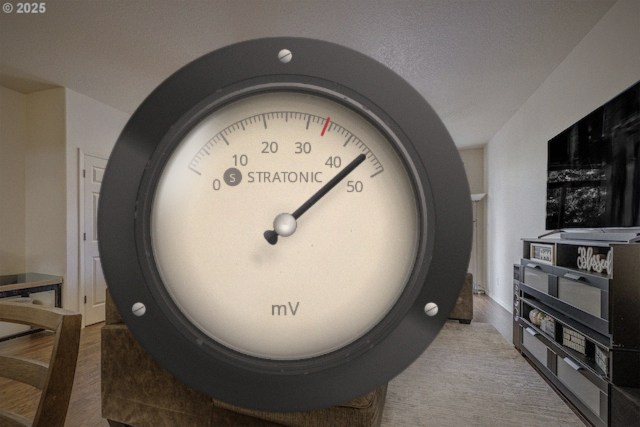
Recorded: 45 mV
